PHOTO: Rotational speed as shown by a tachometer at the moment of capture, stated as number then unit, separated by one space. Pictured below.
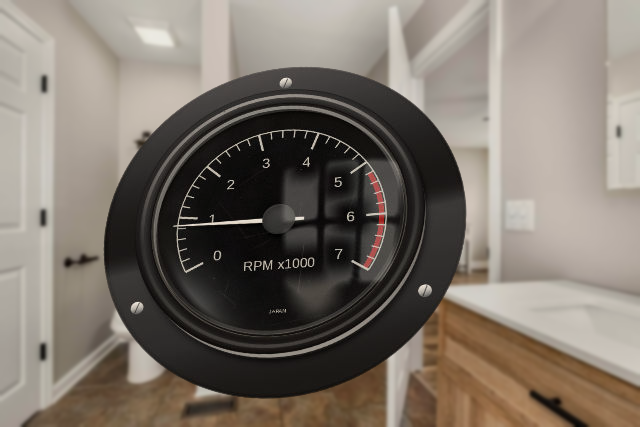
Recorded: 800 rpm
